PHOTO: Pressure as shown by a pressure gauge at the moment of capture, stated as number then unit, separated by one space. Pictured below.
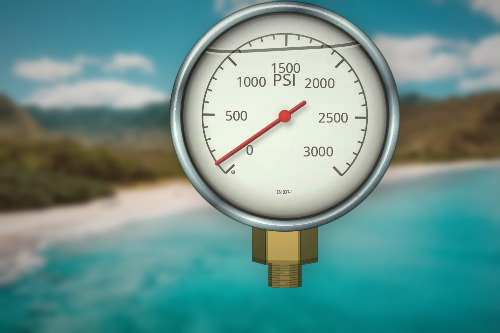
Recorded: 100 psi
